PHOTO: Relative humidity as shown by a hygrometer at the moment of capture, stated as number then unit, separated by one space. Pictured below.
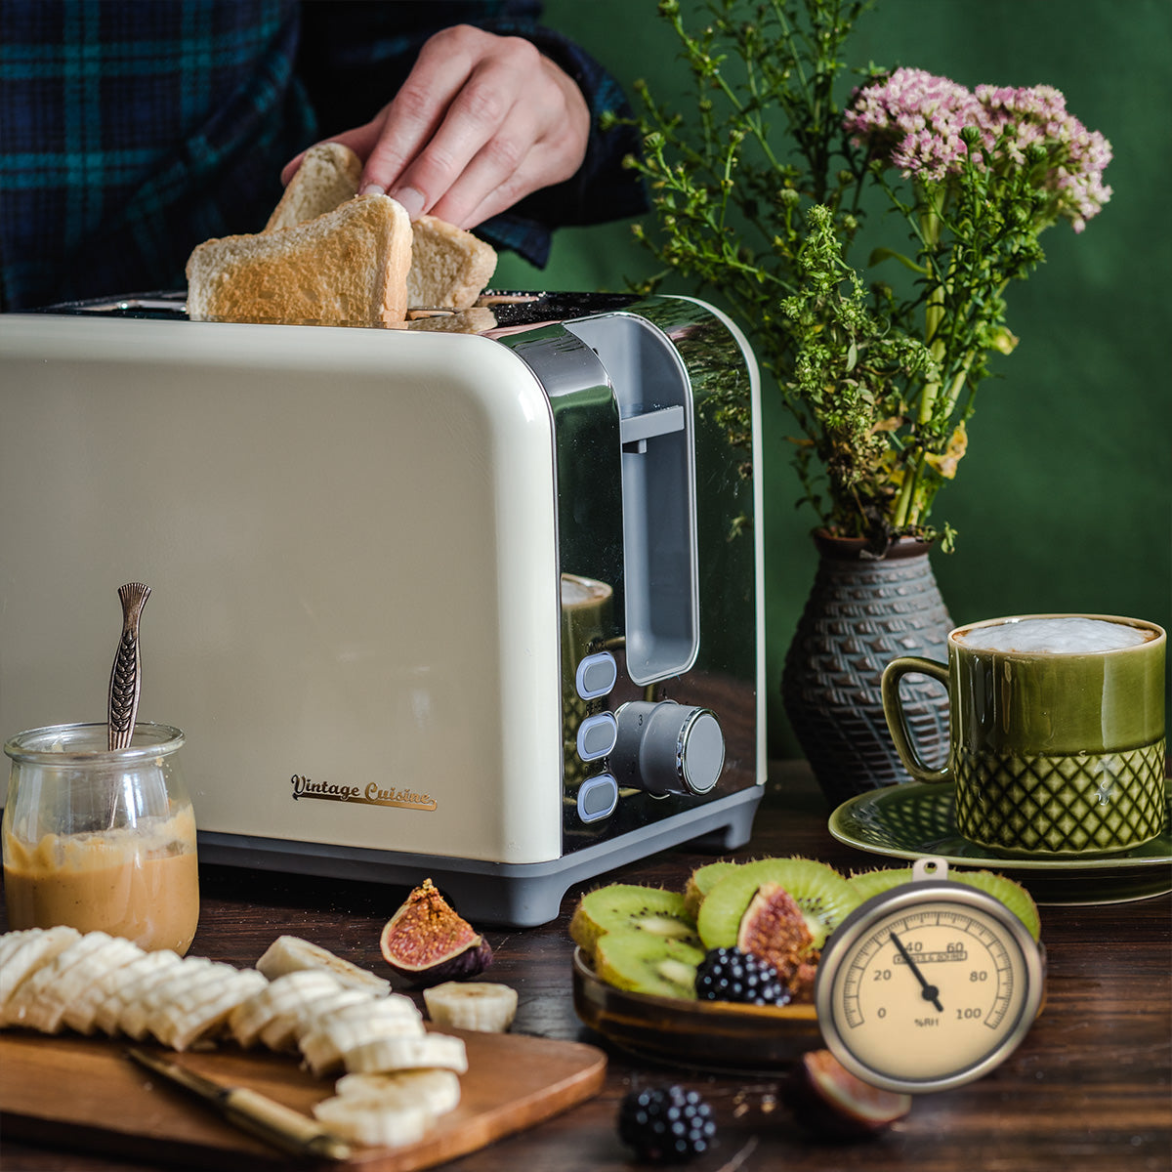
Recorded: 35 %
